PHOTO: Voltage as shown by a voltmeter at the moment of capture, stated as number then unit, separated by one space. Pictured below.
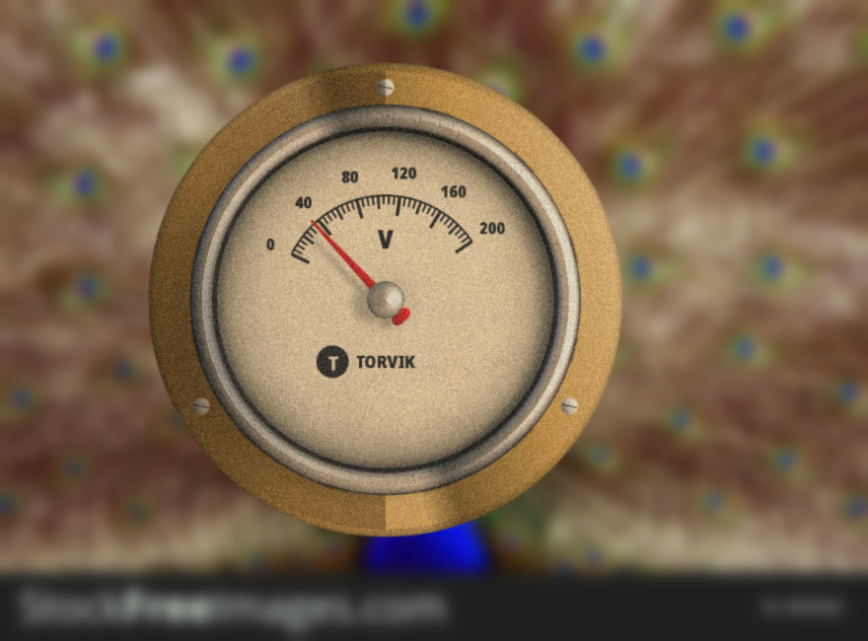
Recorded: 35 V
